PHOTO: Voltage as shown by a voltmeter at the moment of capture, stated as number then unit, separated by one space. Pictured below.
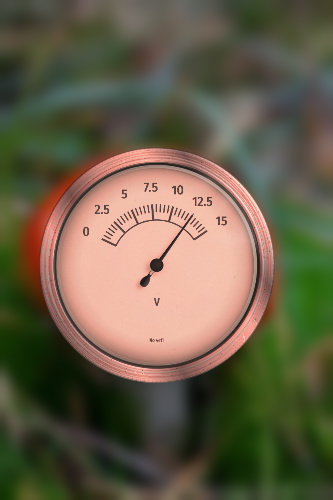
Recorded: 12.5 V
